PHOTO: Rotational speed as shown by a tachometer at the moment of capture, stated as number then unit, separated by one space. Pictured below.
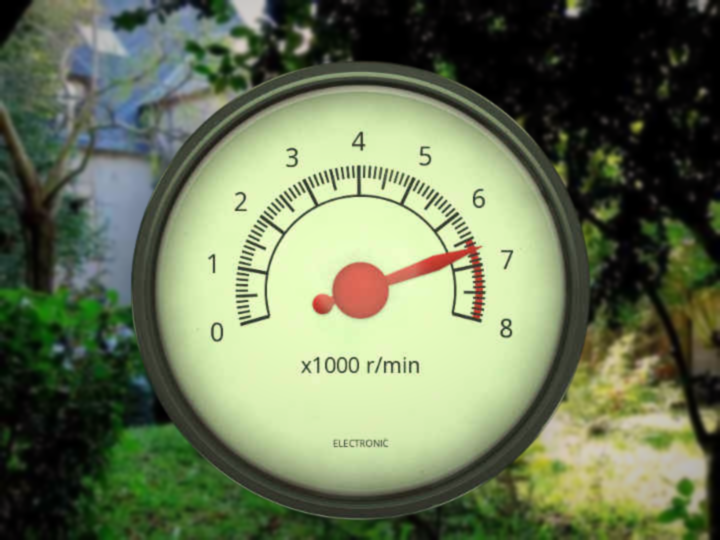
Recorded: 6700 rpm
